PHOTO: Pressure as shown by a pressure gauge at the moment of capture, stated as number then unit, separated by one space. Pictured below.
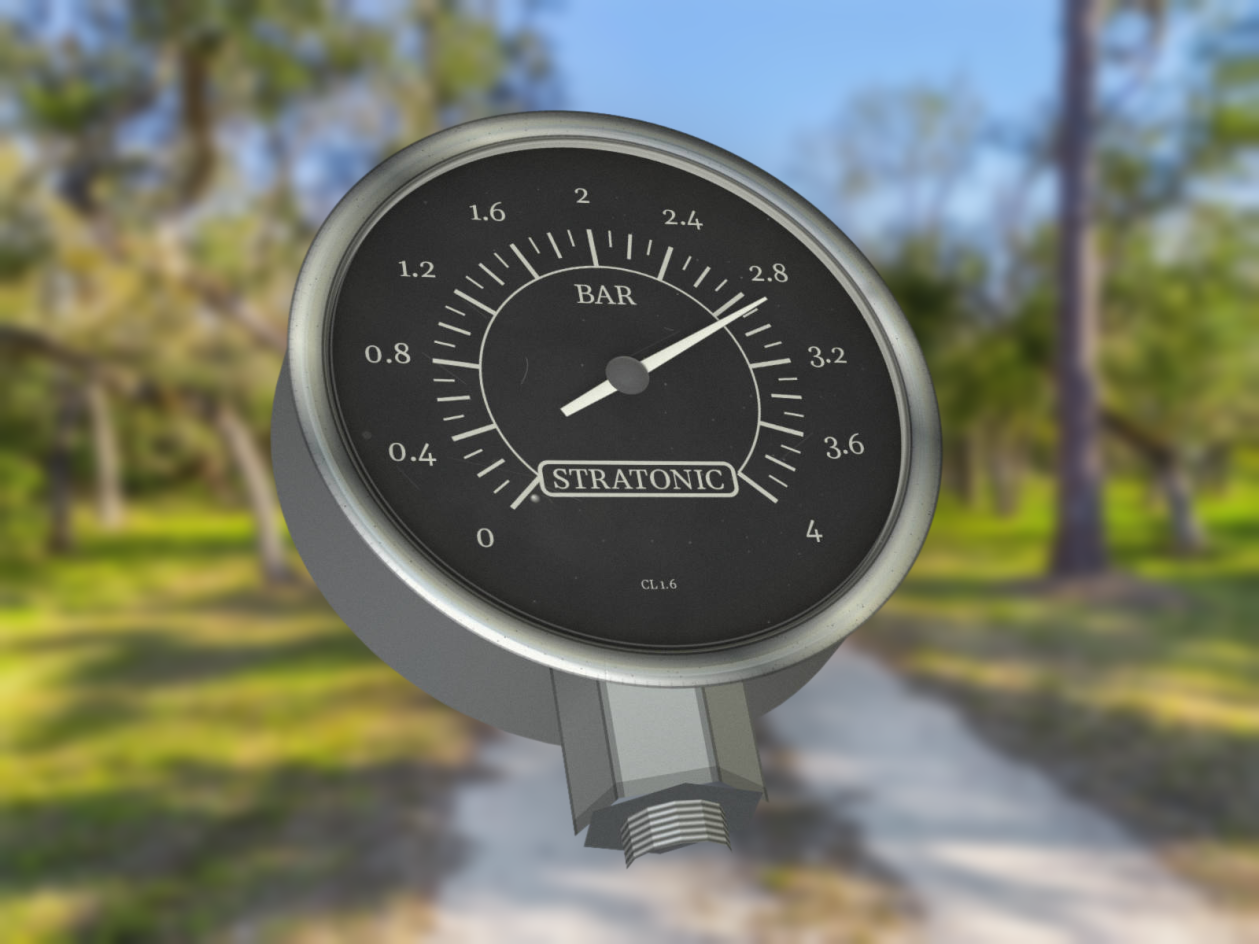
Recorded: 2.9 bar
